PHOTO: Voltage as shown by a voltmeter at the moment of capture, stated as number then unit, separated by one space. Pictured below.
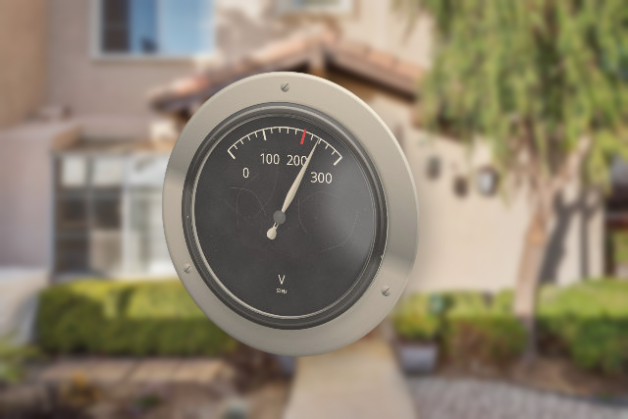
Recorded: 240 V
